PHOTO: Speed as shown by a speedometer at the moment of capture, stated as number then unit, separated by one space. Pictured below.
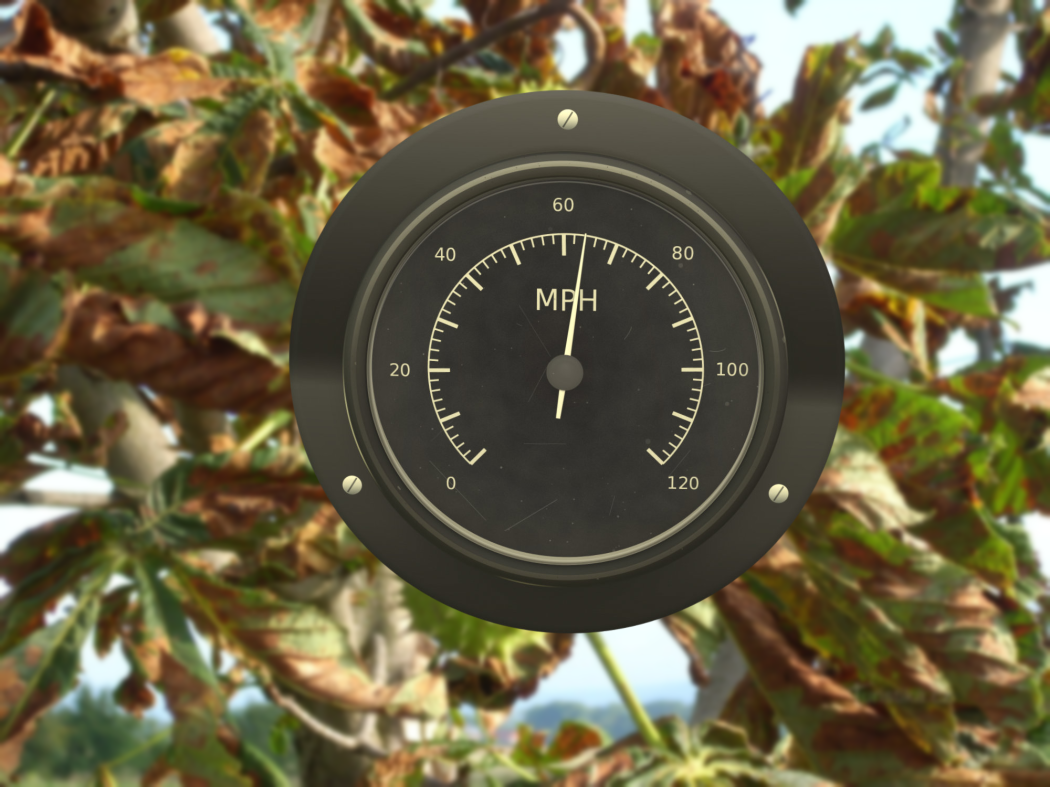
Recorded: 64 mph
